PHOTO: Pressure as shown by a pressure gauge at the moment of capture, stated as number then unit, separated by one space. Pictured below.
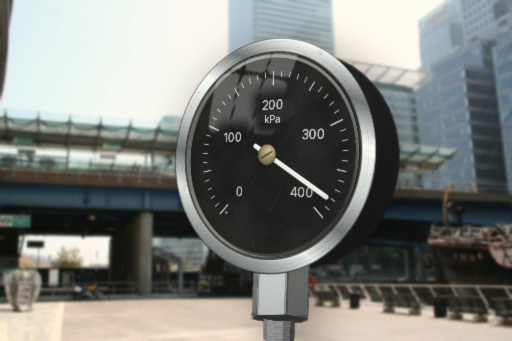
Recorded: 380 kPa
